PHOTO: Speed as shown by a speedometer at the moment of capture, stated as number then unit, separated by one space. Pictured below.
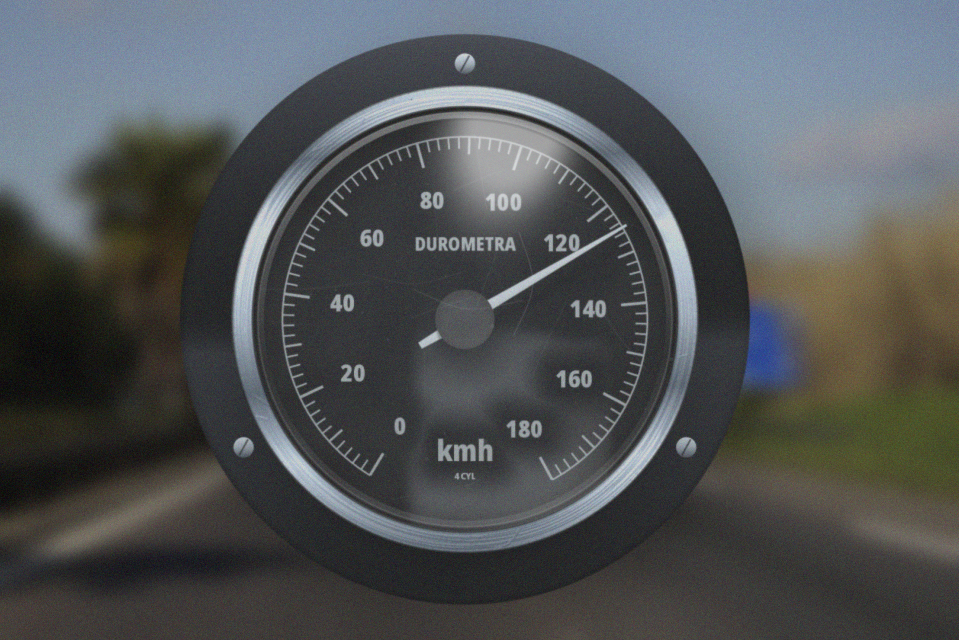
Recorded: 125 km/h
